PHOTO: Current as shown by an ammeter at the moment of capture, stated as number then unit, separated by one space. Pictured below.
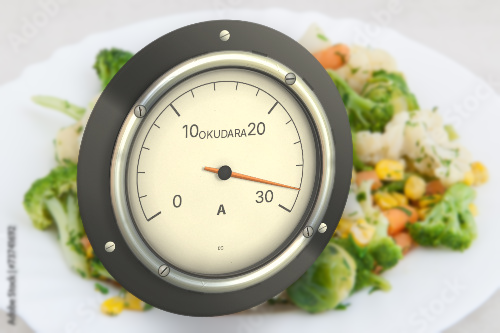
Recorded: 28 A
